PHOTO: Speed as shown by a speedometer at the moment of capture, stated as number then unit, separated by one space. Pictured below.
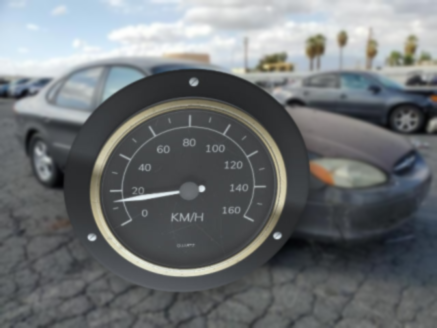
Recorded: 15 km/h
